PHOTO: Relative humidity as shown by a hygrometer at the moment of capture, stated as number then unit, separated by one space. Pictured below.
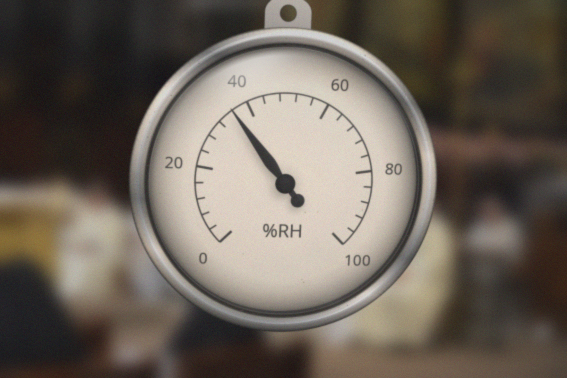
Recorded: 36 %
